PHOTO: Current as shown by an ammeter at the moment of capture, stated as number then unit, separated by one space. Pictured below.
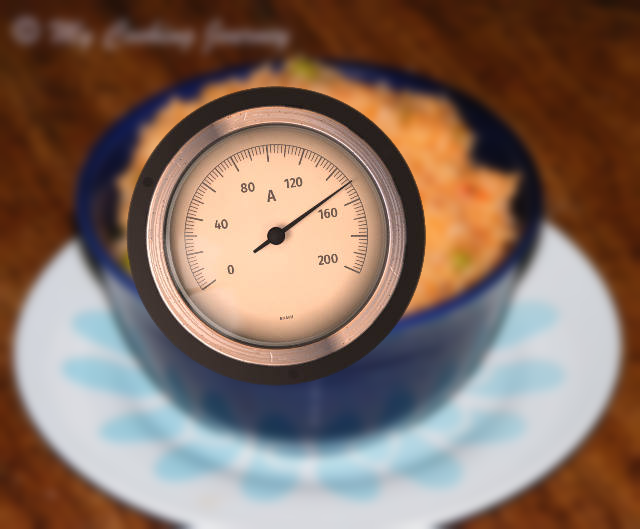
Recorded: 150 A
